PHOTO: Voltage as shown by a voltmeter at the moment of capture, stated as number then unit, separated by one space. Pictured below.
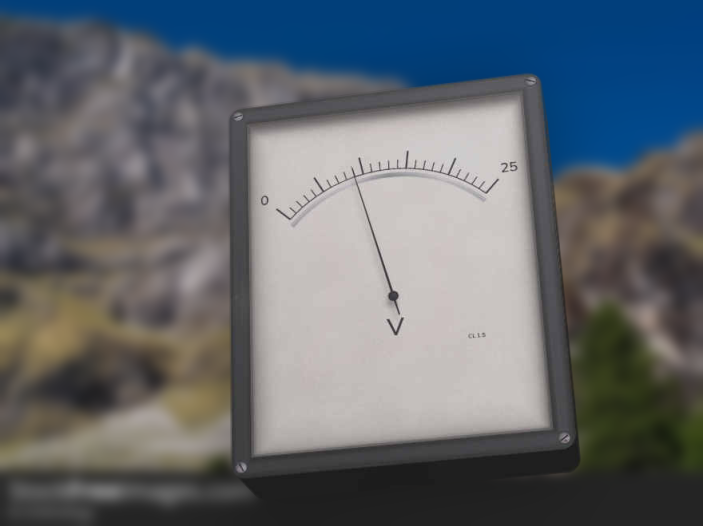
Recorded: 9 V
